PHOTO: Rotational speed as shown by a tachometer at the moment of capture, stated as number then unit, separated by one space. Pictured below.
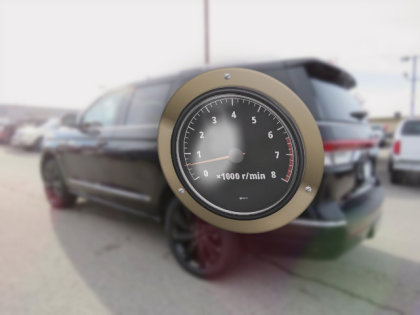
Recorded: 600 rpm
